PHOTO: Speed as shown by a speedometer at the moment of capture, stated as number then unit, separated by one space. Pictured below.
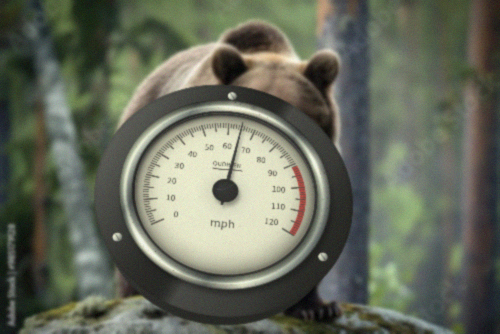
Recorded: 65 mph
